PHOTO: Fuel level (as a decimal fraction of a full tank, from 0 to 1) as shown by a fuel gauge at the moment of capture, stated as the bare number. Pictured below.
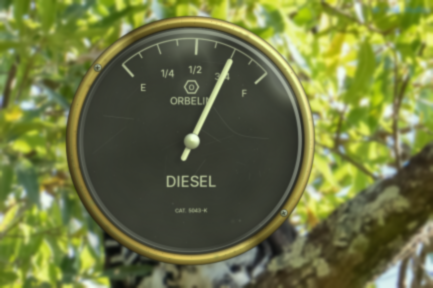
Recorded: 0.75
